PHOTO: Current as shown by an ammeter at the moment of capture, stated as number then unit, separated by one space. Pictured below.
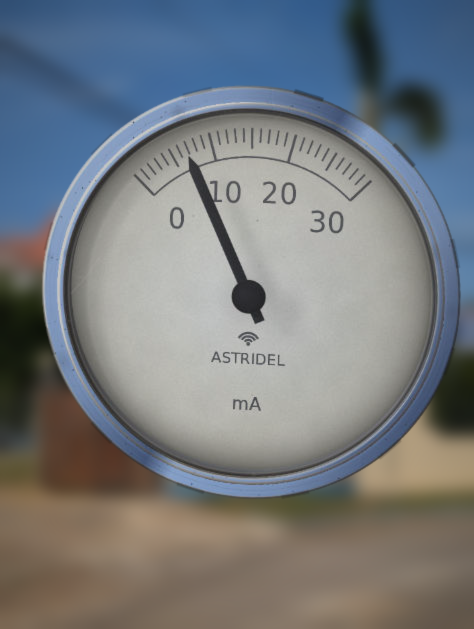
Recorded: 7 mA
